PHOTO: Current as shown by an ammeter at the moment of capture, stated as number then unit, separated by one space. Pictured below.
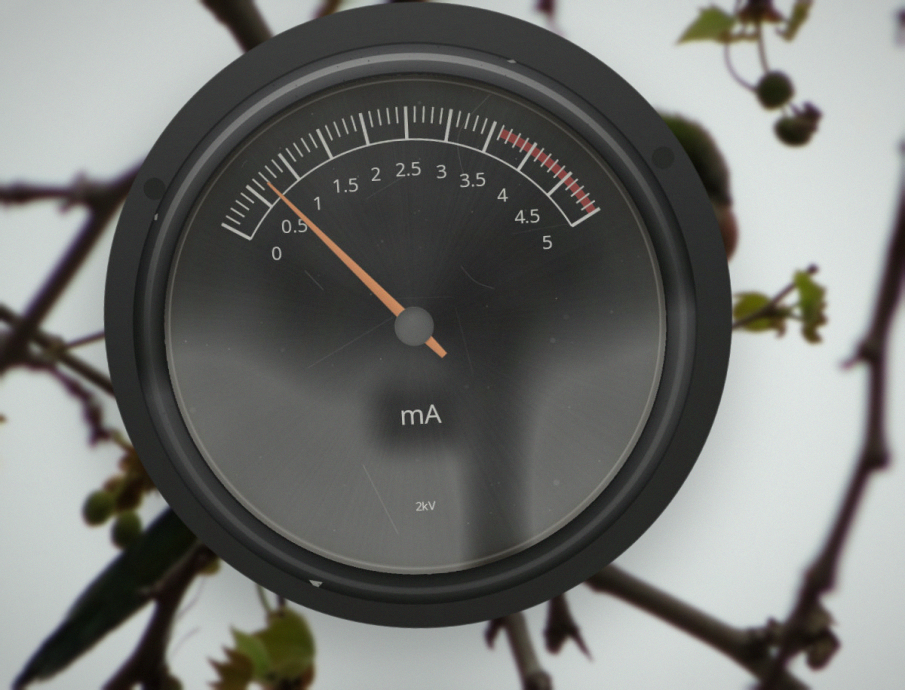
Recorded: 0.7 mA
